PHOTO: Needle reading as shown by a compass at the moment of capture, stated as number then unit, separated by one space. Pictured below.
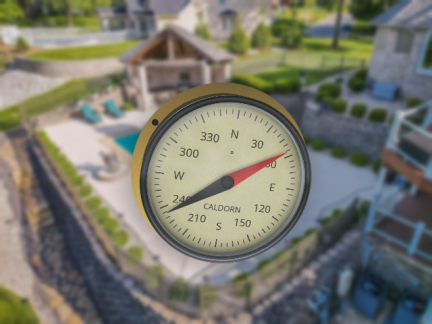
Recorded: 55 °
